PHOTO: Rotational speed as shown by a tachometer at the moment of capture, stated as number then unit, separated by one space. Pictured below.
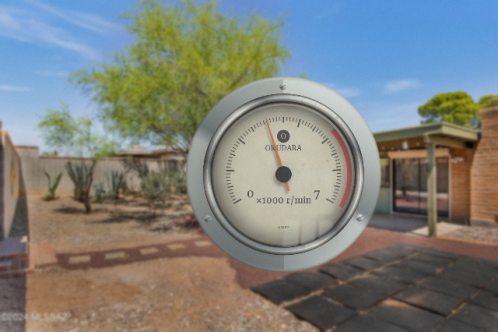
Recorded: 3000 rpm
